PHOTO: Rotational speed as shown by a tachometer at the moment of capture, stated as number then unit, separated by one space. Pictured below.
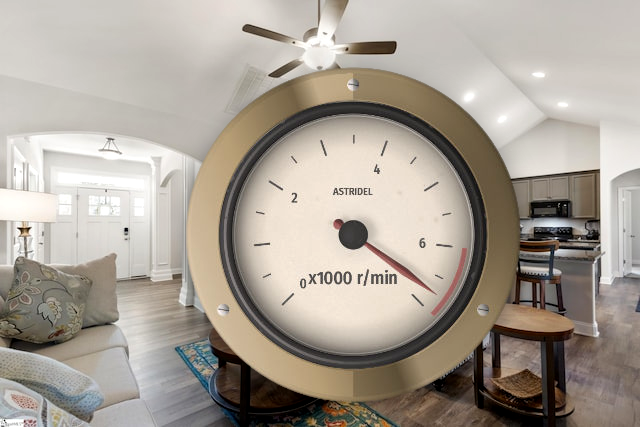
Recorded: 6750 rpm
